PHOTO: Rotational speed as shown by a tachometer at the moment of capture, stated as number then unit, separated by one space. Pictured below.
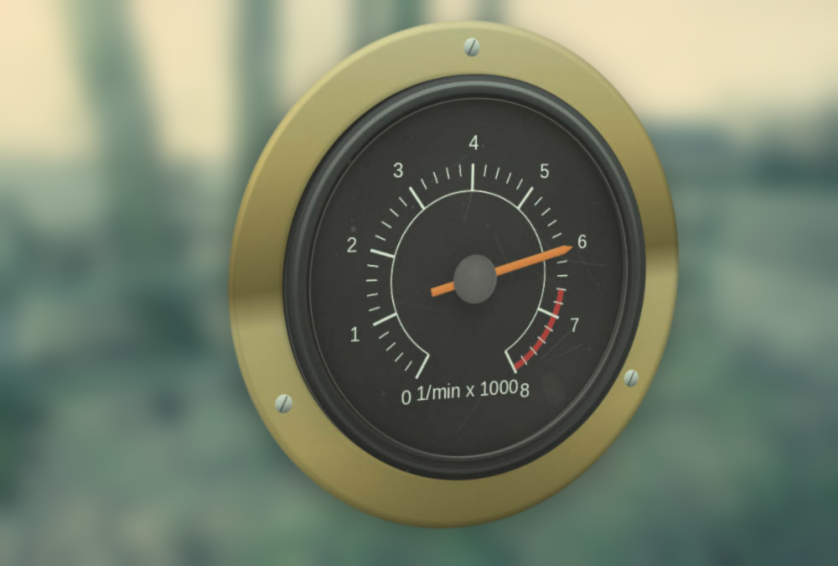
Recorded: 6000 rpm
